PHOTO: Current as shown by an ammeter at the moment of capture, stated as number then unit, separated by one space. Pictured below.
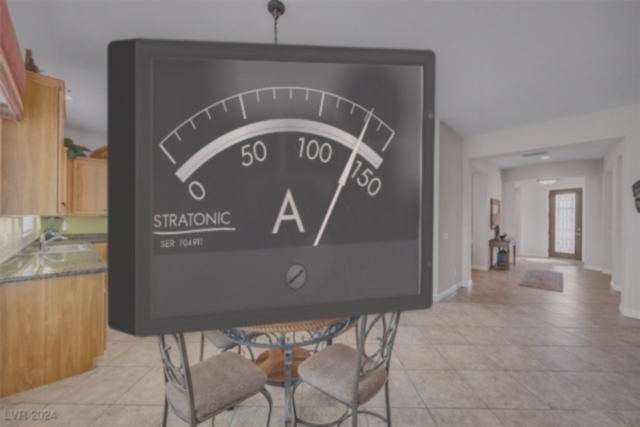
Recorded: 130 A
